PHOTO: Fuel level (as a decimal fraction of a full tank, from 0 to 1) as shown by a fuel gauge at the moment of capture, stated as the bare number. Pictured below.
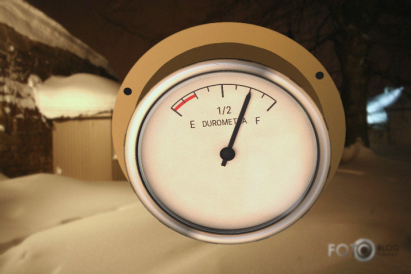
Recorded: 0.75
